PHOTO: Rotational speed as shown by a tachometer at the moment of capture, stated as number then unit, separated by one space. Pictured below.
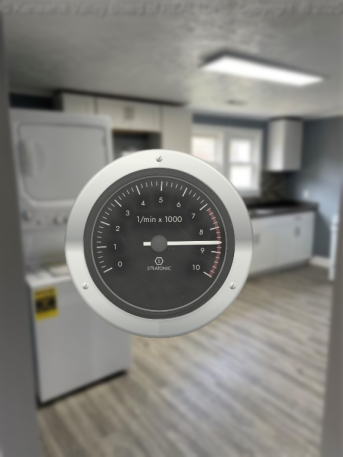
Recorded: 8600 rpm
